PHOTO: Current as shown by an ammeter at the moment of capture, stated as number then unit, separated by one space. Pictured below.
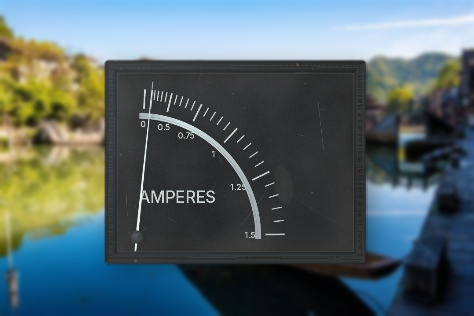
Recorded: 0.25 A
